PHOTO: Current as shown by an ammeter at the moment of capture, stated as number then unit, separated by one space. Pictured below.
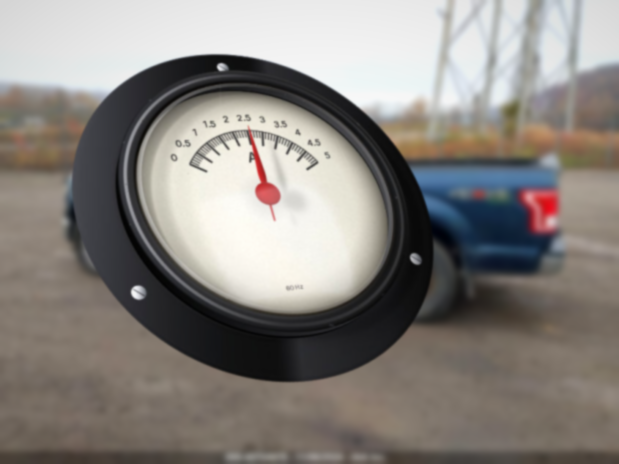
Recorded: 2.5 A
